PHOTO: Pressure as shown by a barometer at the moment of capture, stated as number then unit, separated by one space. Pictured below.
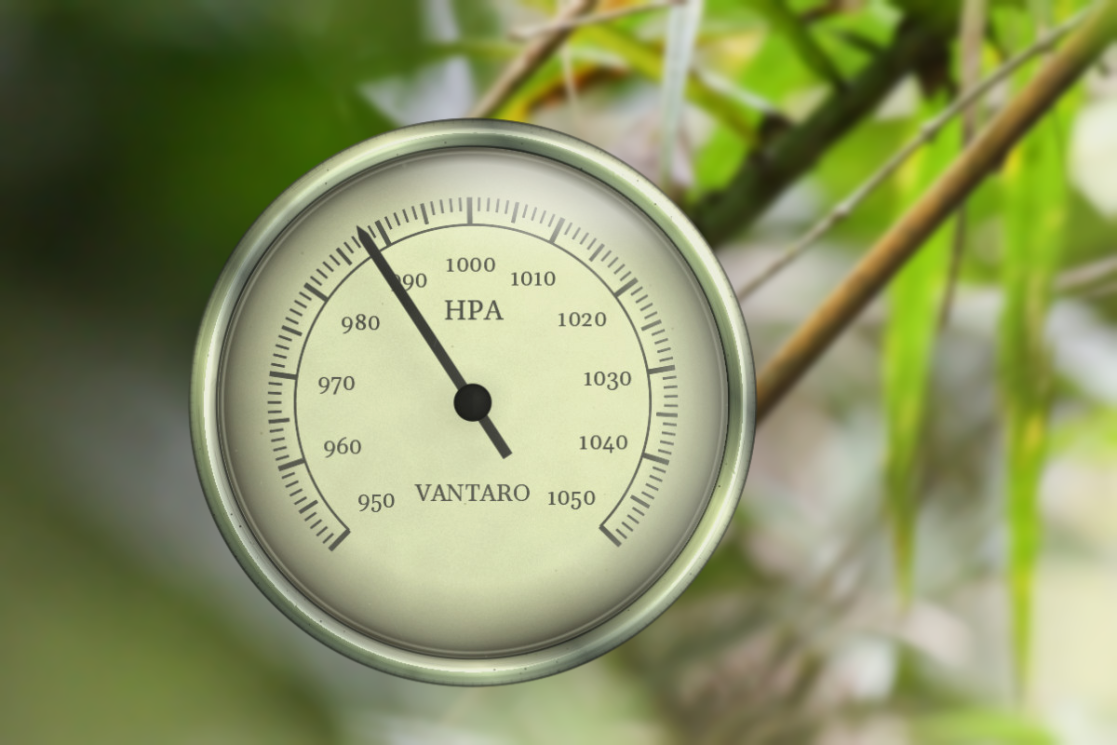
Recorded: 988 hPa
